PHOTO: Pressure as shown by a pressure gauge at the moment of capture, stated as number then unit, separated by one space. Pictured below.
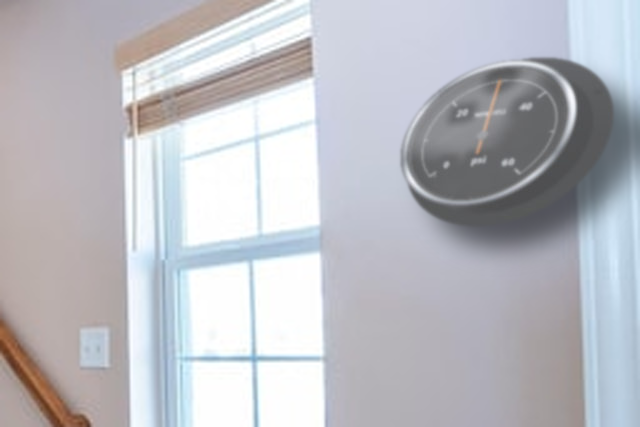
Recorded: 30 psi
